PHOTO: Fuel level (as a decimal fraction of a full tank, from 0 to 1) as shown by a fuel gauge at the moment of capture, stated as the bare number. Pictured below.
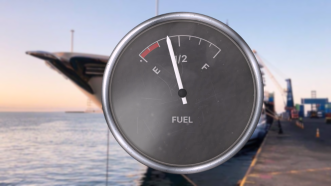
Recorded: 0.375
